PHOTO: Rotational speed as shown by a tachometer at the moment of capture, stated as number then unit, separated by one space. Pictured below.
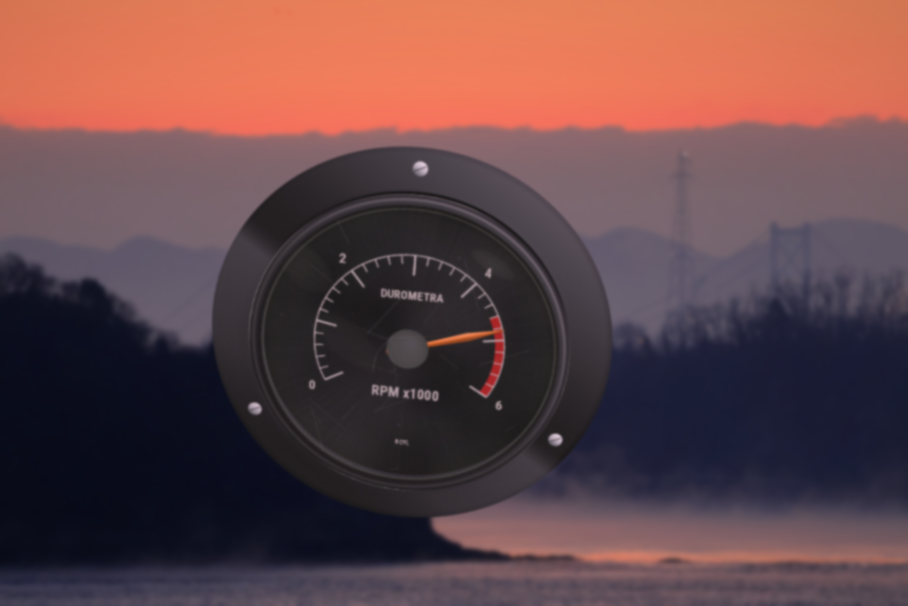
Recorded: 4800 rpm
